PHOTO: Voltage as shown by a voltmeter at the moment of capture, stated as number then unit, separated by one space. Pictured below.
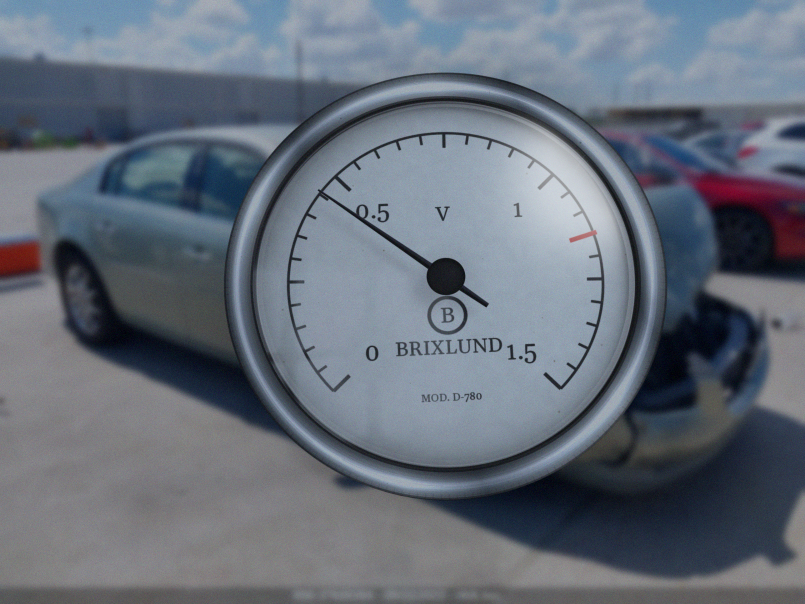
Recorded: 0.45 V
